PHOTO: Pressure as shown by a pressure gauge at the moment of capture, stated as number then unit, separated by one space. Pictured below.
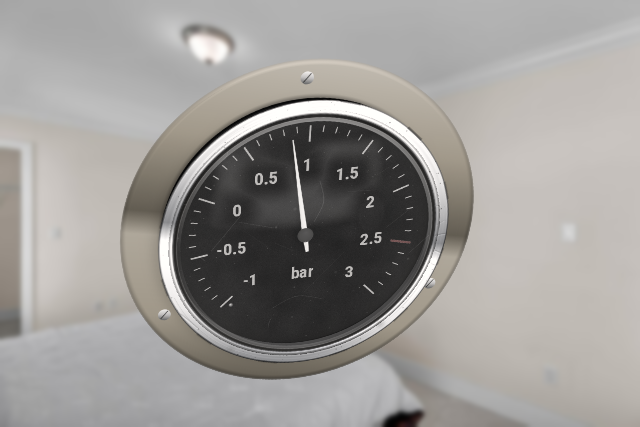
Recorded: 0.85 bar
